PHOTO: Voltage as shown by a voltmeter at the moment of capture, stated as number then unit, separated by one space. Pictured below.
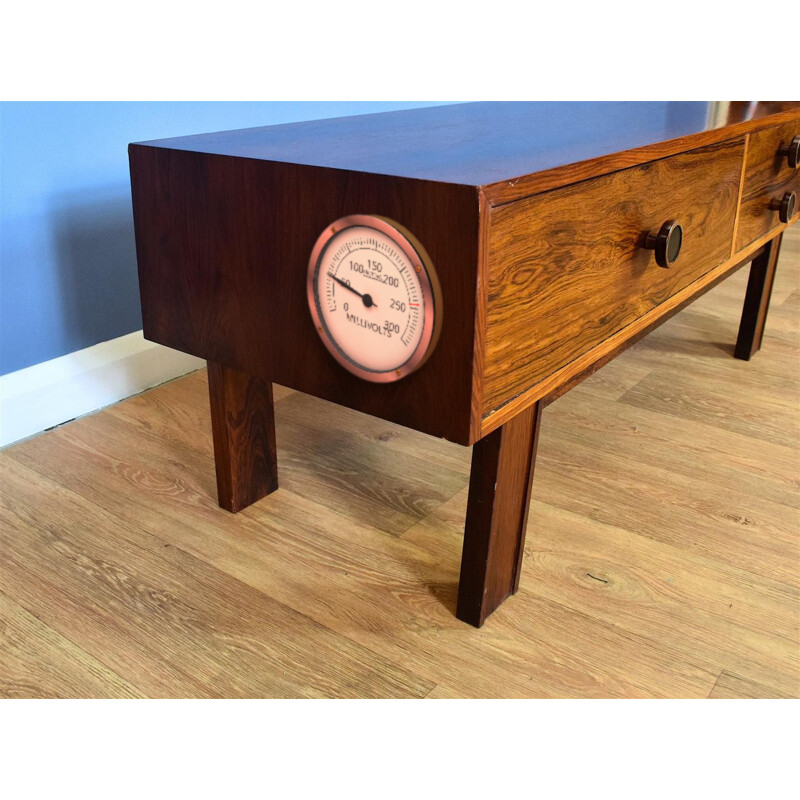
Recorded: 50 mV
